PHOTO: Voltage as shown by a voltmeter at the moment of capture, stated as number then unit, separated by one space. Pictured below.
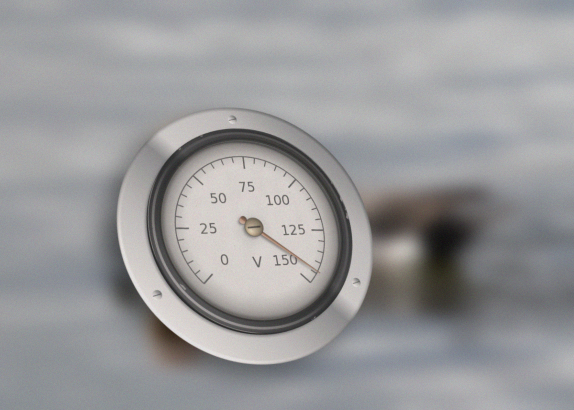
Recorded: 145 V
